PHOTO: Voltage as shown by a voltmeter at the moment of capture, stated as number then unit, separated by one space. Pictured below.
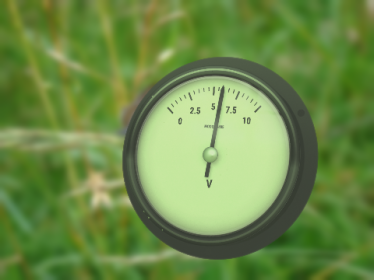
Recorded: 6 V
